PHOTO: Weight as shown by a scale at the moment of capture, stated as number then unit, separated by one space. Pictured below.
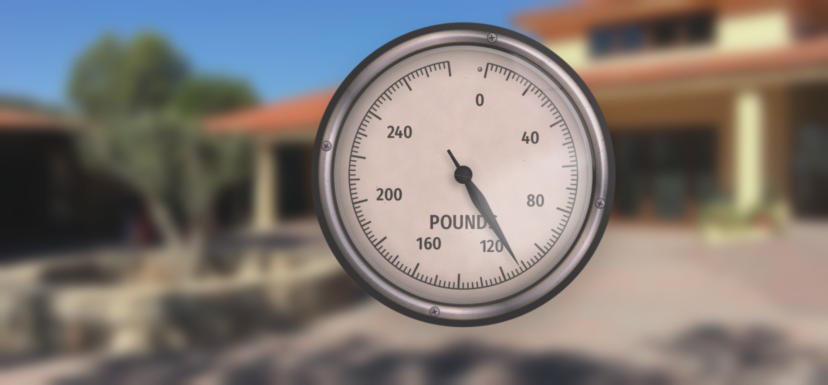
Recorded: 112 lb
